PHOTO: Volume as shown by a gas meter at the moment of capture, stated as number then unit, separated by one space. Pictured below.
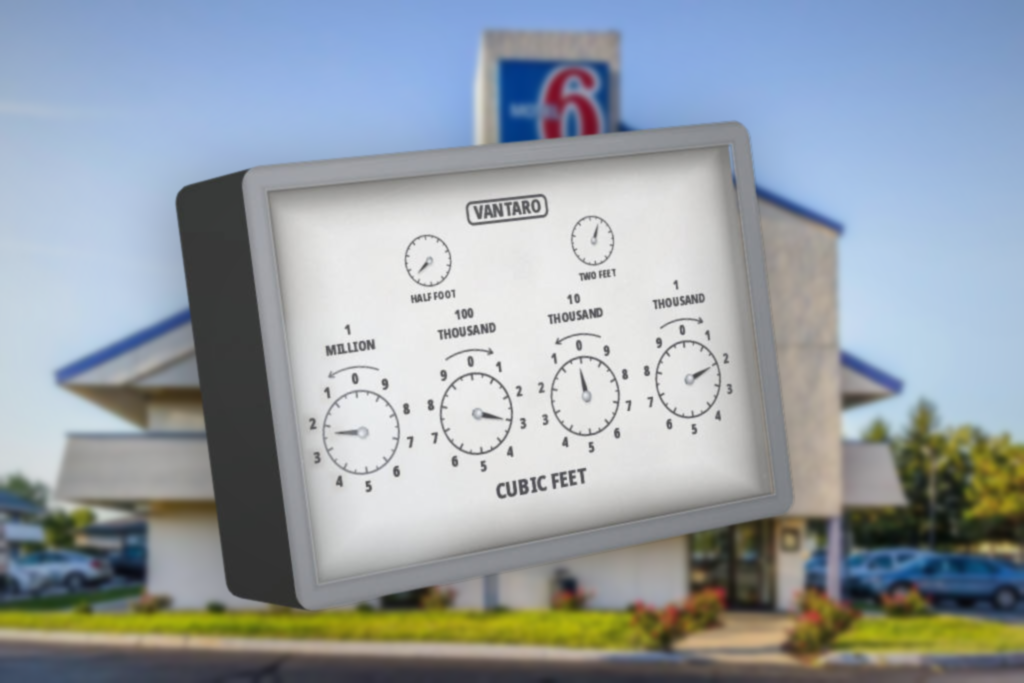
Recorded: 230200 ft³
